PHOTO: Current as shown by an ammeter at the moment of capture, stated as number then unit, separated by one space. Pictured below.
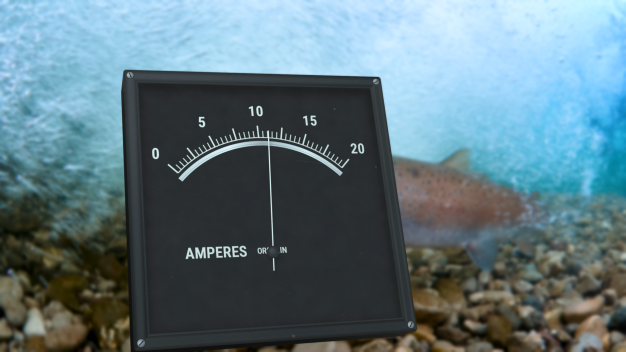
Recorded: 11 A
